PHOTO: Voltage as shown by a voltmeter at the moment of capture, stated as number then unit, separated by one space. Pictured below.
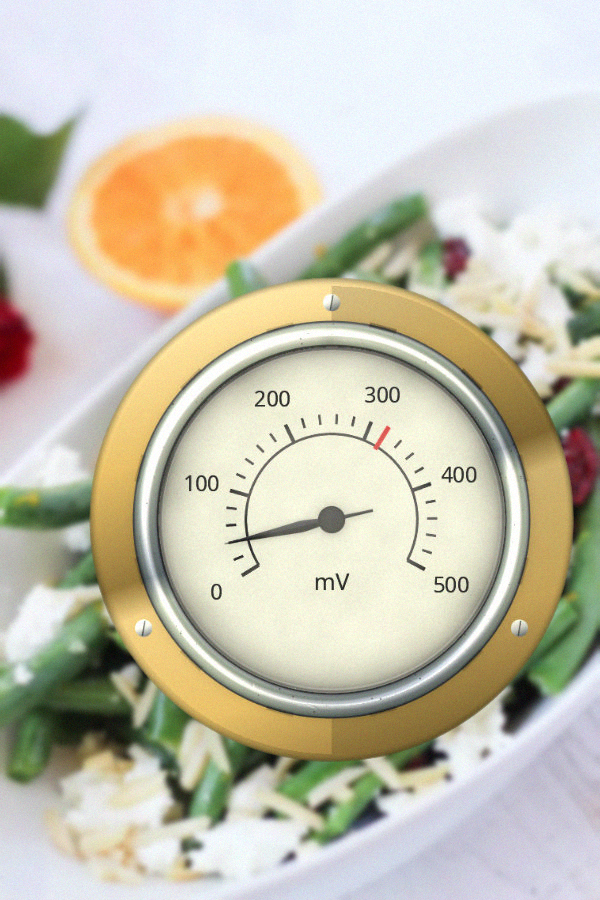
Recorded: 40 mV
